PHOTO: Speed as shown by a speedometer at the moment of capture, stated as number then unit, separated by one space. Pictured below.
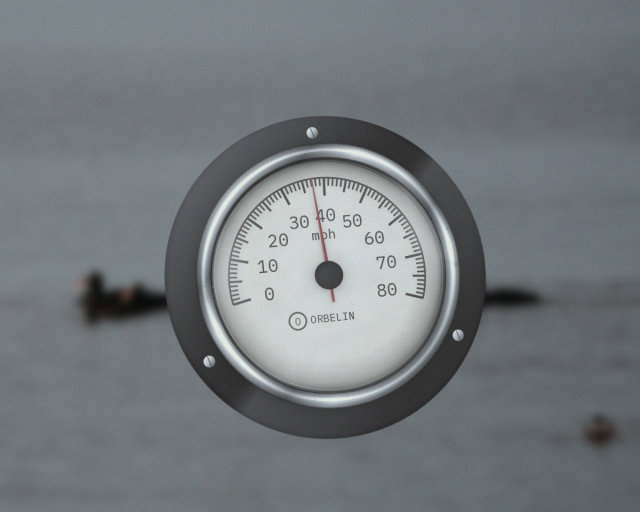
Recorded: 37 mph
